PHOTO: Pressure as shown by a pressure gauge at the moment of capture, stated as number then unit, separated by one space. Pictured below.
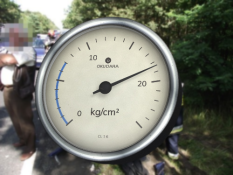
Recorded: 18.5 kg/cm²
